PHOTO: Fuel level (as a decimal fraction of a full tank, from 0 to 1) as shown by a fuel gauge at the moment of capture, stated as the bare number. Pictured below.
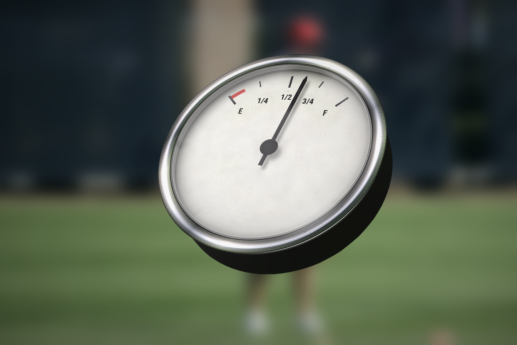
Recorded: 0.625
